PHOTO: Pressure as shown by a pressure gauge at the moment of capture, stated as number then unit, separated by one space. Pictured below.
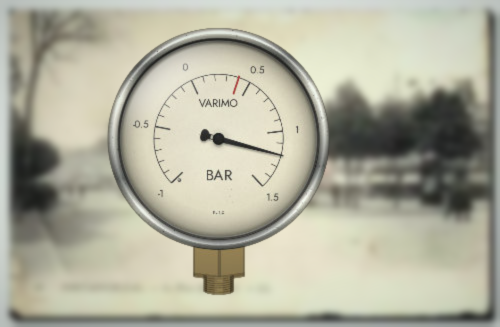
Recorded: 1.2 bar
